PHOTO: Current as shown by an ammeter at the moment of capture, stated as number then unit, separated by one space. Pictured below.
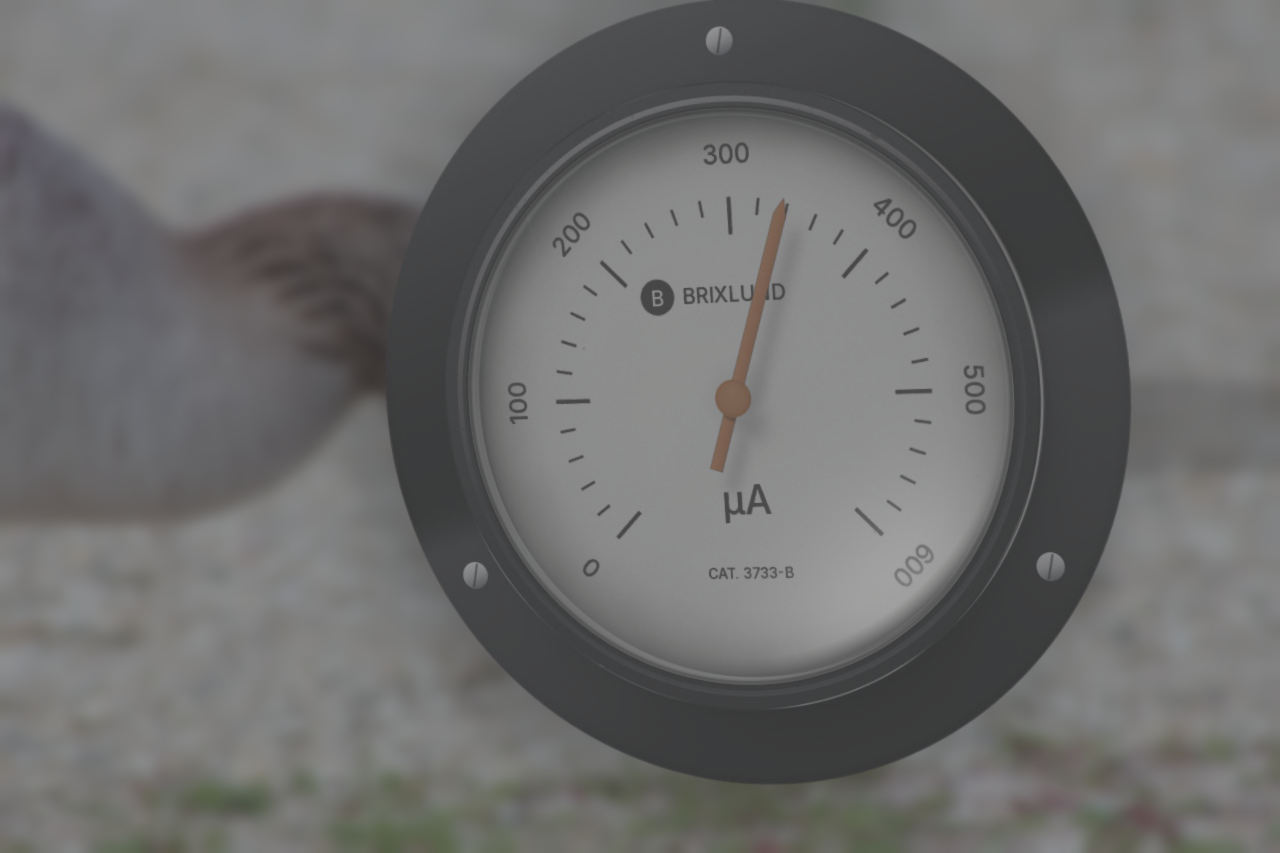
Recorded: 340 µA
